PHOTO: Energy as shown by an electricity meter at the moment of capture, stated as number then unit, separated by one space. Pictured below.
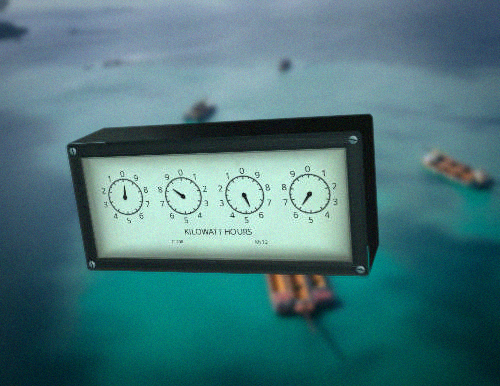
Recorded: 9856 kWh
